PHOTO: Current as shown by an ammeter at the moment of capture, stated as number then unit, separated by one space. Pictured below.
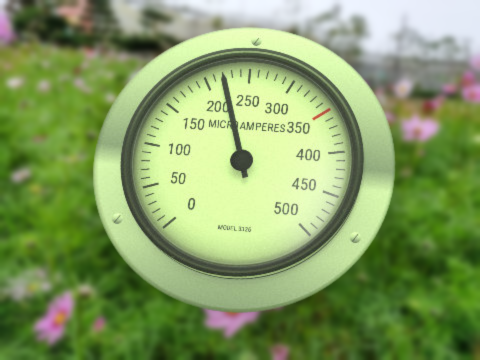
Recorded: 220 µA
